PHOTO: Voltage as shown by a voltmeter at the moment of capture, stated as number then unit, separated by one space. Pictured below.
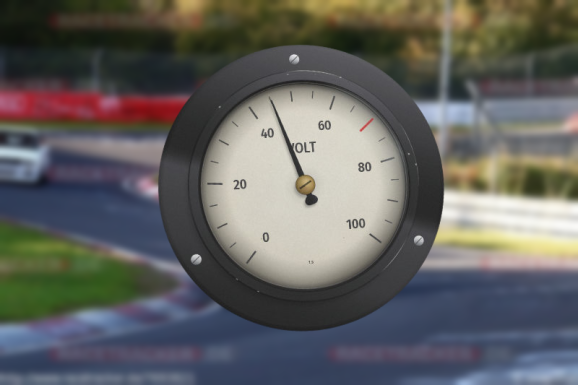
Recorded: 45 V
